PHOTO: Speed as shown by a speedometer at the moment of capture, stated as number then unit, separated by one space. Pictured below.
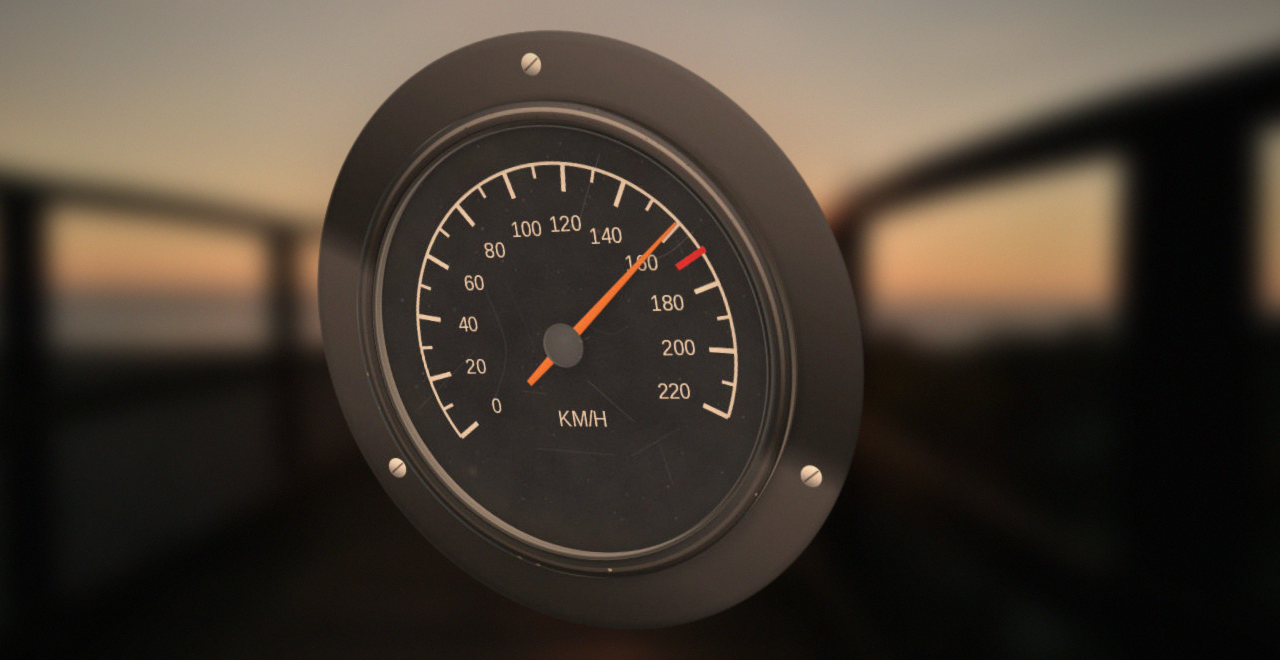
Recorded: 160 km/h
